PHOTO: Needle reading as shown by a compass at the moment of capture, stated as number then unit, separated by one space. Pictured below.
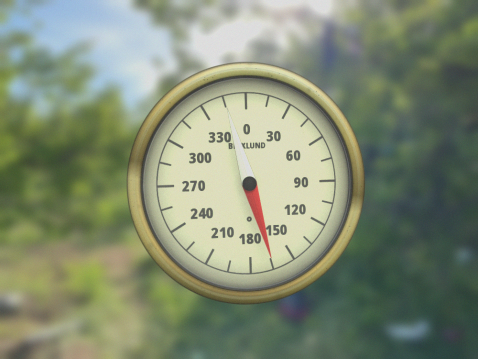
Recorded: 165 °
